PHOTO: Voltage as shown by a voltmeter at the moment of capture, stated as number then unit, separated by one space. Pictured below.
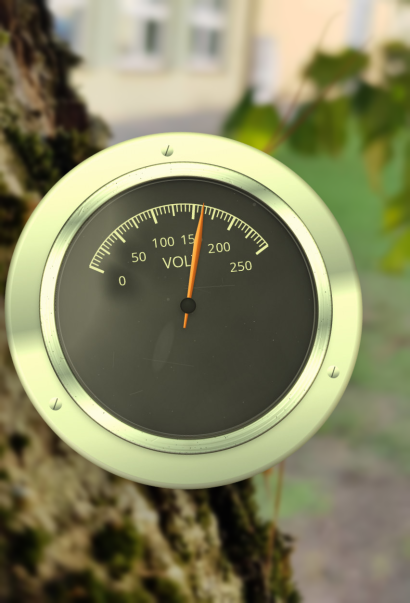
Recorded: 160 V
